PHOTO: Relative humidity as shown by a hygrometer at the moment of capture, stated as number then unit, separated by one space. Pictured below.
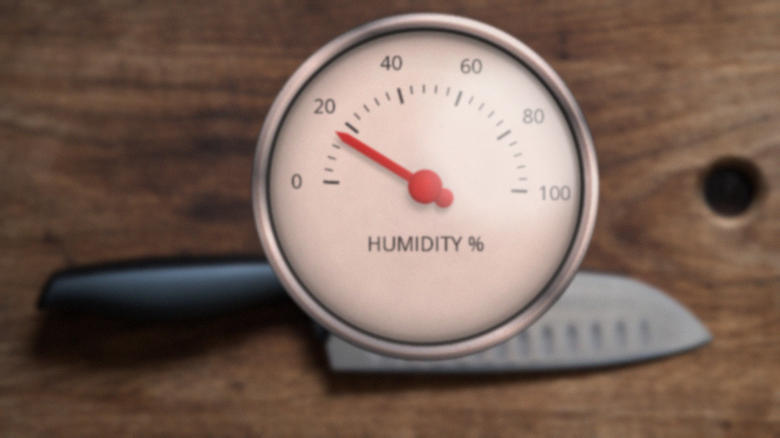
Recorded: 16 %
